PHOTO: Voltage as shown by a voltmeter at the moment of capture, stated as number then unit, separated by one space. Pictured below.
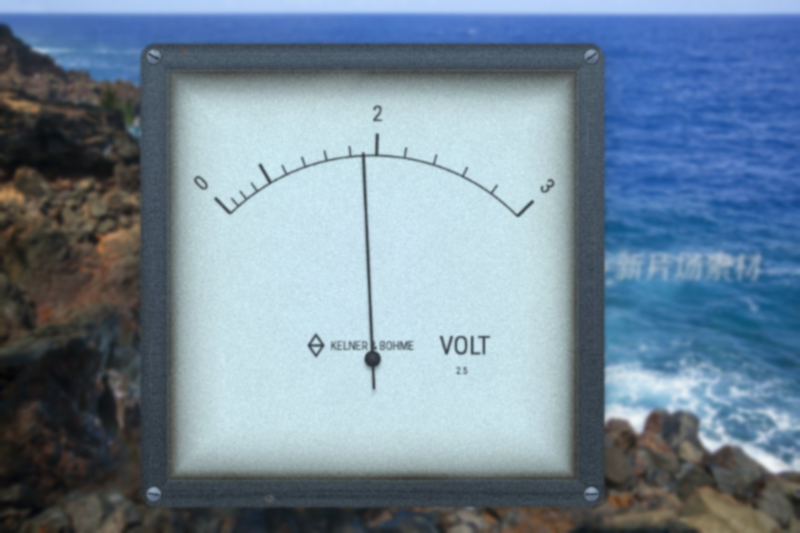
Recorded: 1.9 V
